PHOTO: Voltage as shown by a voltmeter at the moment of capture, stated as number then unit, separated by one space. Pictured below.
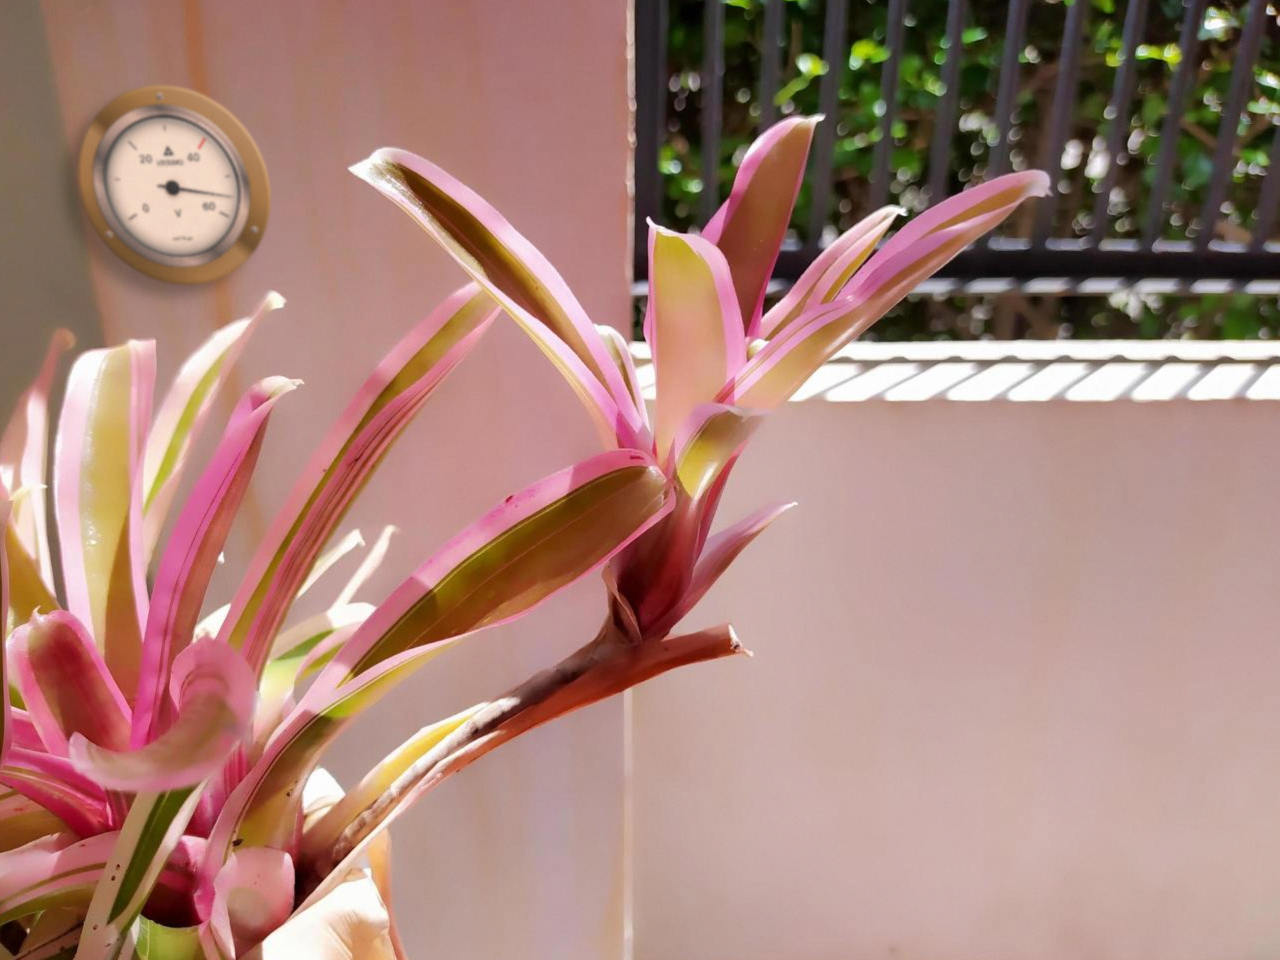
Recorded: 55 V
